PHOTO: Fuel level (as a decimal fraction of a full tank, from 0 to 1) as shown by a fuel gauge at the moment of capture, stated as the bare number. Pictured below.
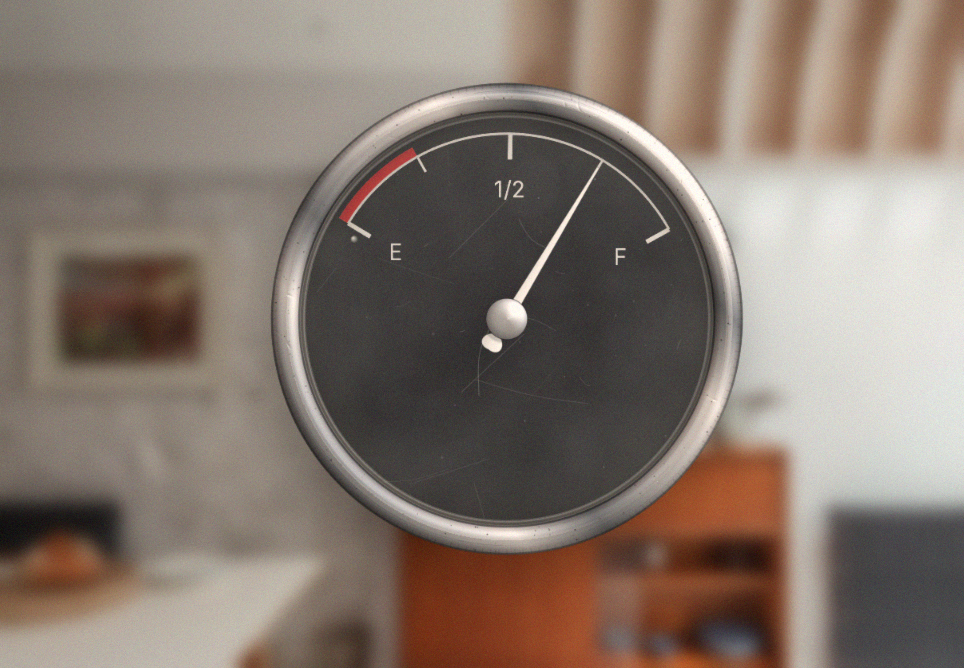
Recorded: 0.75
